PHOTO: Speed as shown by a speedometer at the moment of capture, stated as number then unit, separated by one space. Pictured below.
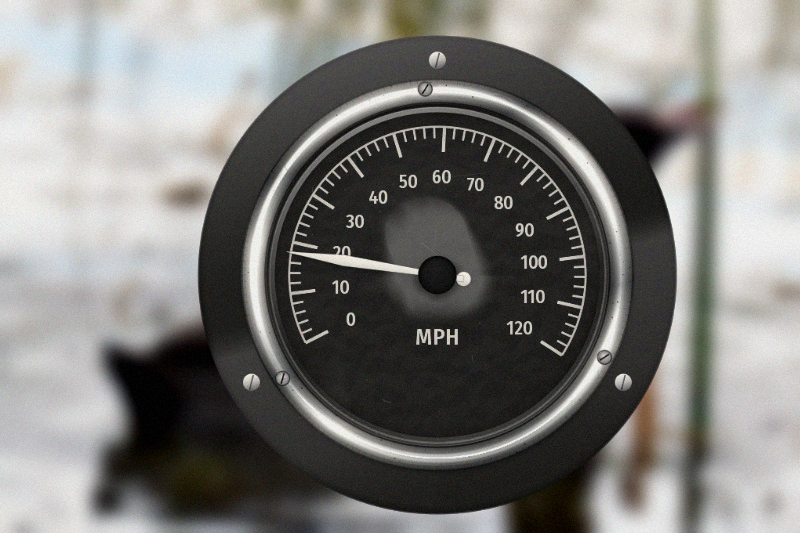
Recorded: 18 mph
